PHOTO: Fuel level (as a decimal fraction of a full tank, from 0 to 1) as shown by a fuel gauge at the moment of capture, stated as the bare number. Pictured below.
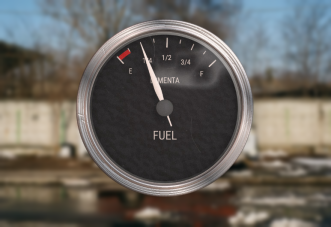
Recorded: 0.25
